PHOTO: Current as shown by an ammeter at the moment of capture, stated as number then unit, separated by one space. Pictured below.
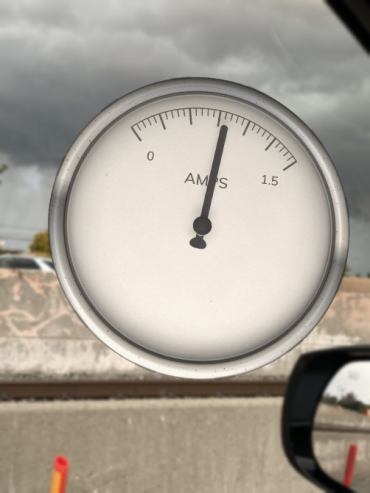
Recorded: 0.8 A
